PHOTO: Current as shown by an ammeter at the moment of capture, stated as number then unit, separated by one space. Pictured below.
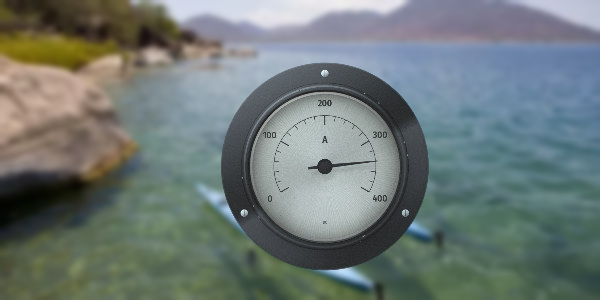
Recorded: 340 A
